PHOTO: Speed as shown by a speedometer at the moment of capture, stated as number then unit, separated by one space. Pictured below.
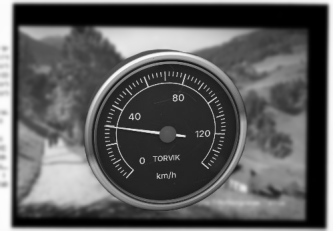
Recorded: 30 km/h
